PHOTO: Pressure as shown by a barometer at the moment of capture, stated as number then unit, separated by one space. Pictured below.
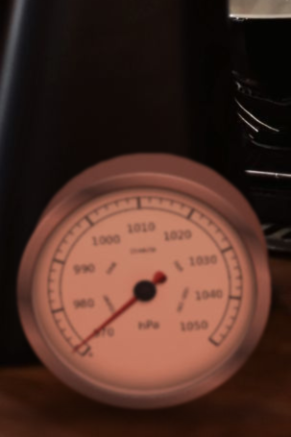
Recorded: 972 hPa
